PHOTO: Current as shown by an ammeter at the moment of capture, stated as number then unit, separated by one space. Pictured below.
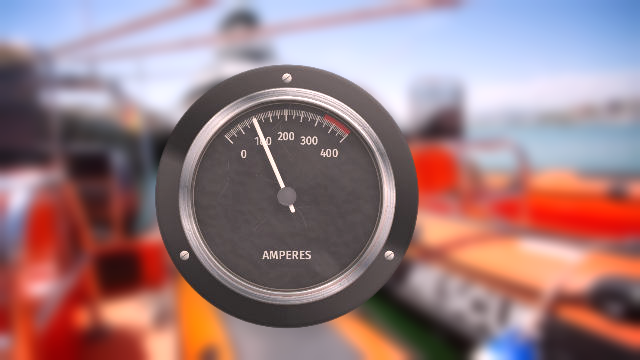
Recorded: 100 A
